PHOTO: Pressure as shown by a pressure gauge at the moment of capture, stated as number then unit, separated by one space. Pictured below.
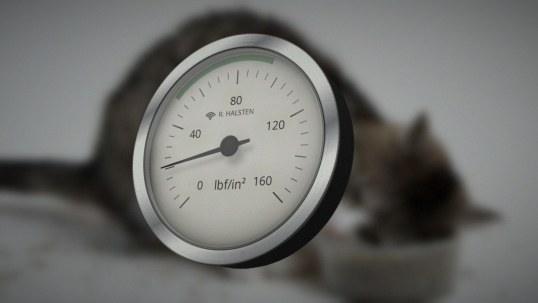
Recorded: 20 psi
